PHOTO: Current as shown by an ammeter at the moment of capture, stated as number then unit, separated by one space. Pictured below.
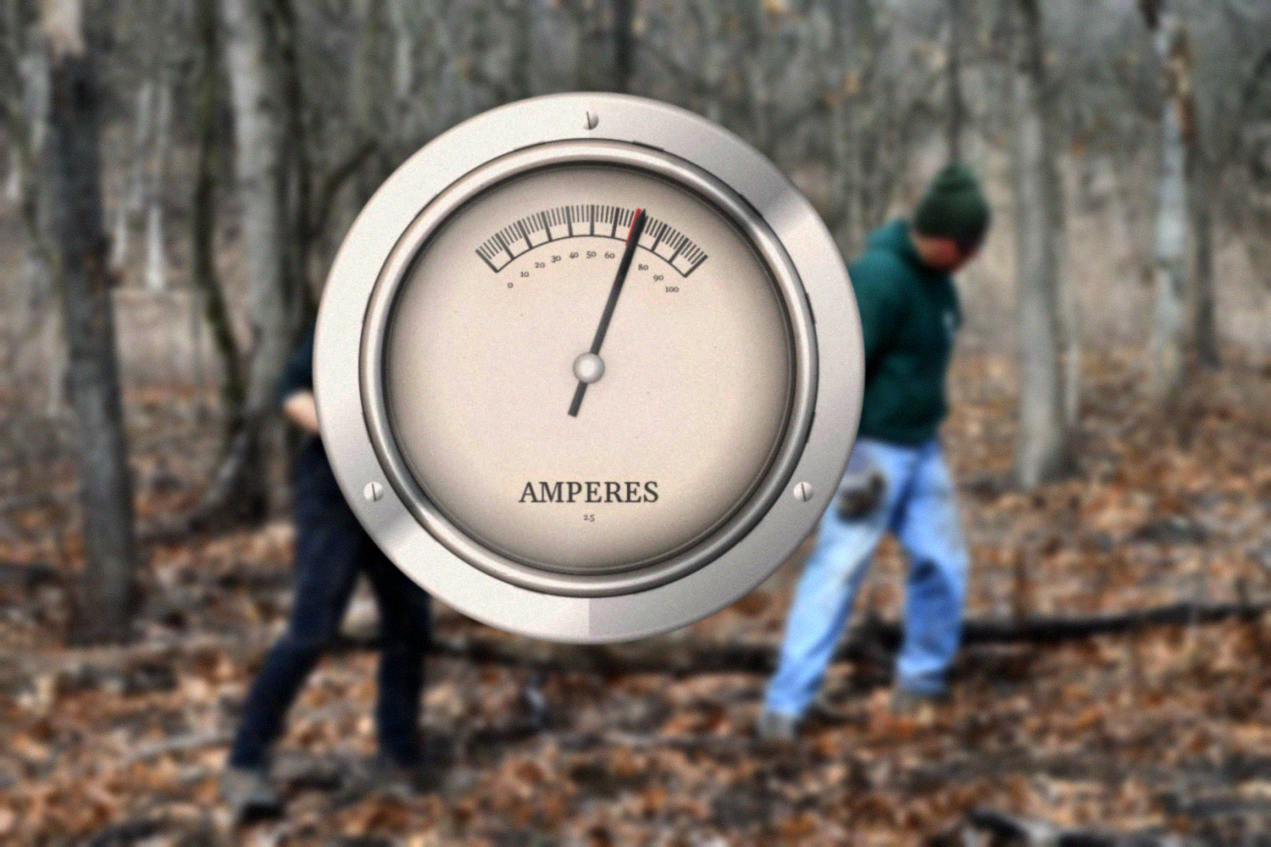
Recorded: 70 A
